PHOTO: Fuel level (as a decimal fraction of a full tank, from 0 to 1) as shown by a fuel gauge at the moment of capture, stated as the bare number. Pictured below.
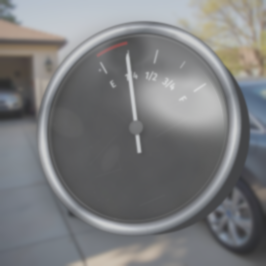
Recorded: 0.25
